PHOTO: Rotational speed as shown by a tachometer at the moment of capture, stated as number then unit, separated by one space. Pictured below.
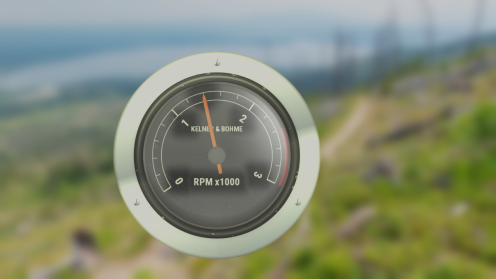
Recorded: 1400 rpm
